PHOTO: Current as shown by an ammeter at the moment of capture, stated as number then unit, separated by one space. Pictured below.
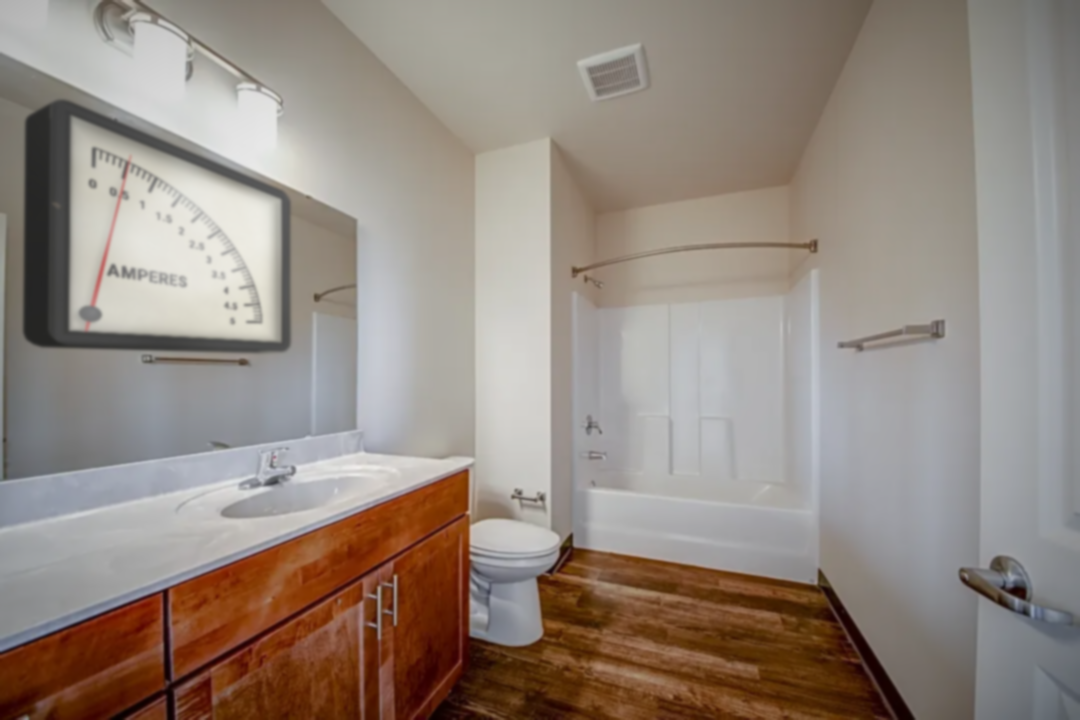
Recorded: 0.5 A
